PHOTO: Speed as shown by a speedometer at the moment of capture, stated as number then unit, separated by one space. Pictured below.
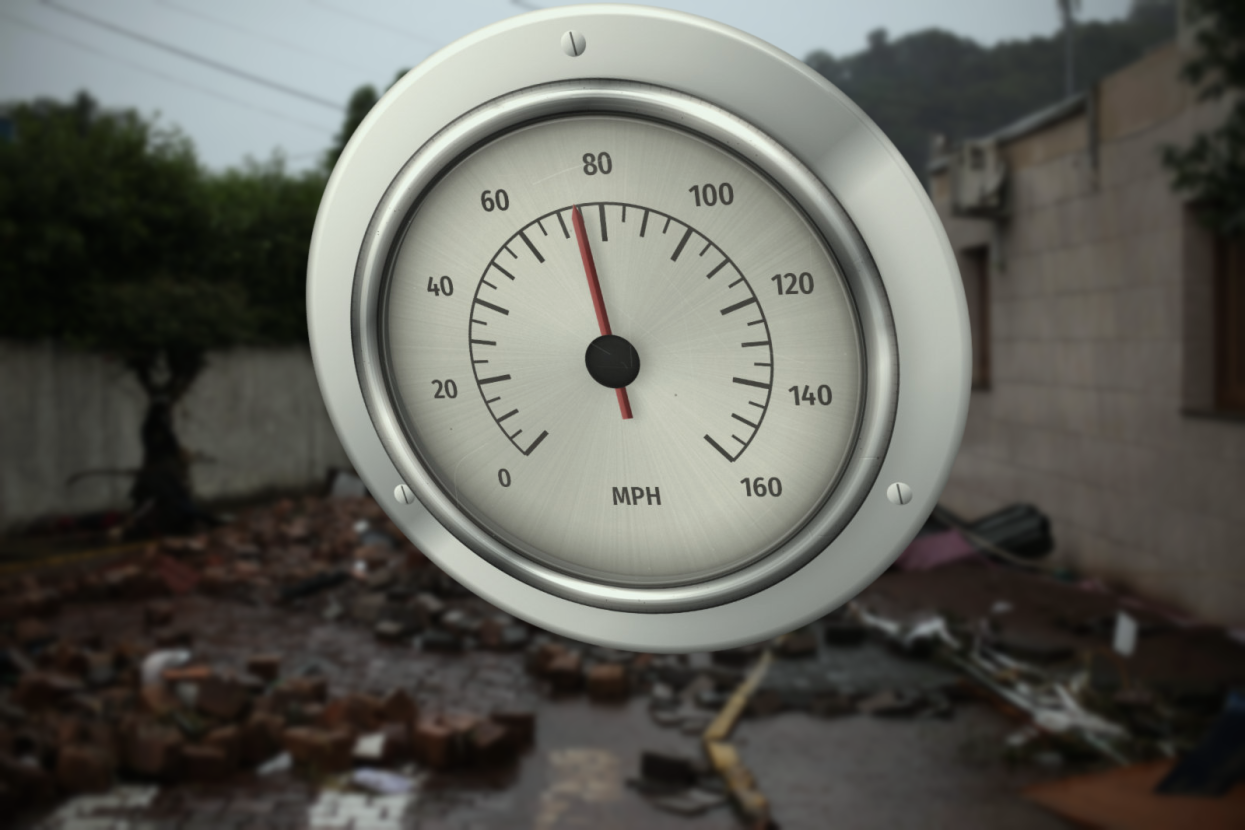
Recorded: 75 mph
